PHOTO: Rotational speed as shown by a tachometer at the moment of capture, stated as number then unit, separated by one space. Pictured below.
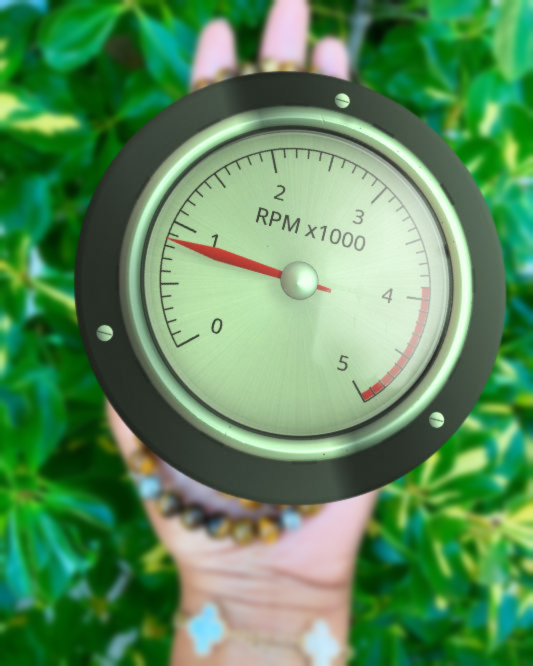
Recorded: 850 rpm
